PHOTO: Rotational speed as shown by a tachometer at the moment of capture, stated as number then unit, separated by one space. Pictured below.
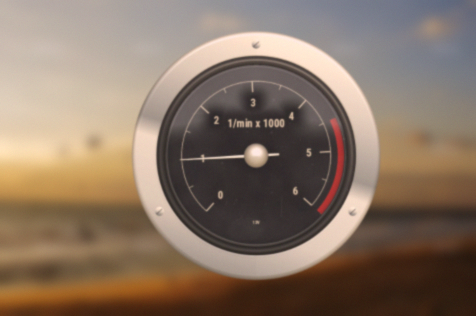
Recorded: 1000 rpm
